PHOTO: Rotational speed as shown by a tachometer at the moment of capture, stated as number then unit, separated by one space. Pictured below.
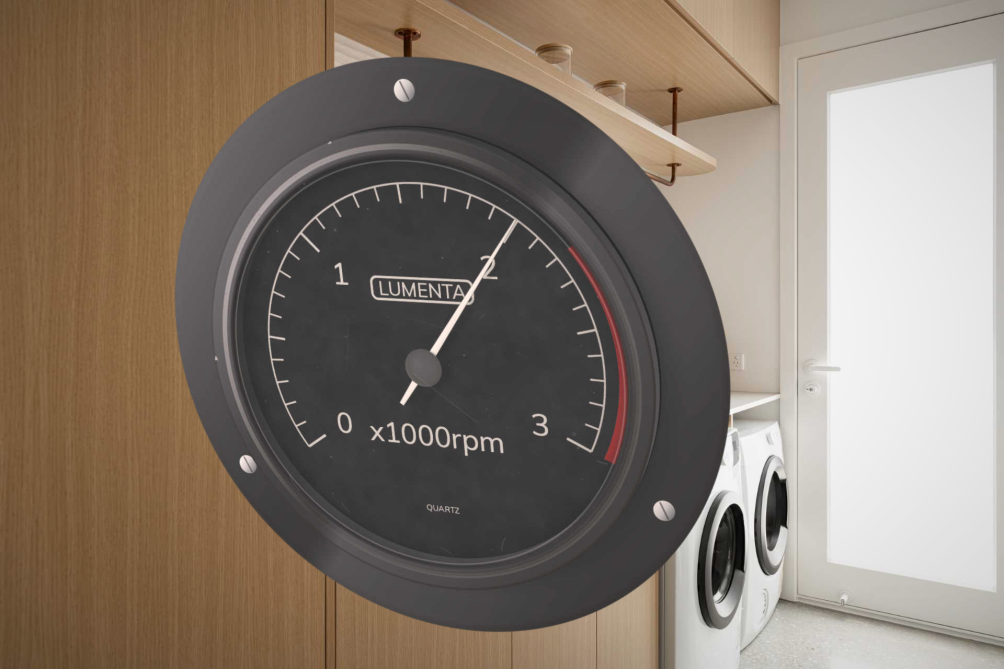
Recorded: 2000 rpm
